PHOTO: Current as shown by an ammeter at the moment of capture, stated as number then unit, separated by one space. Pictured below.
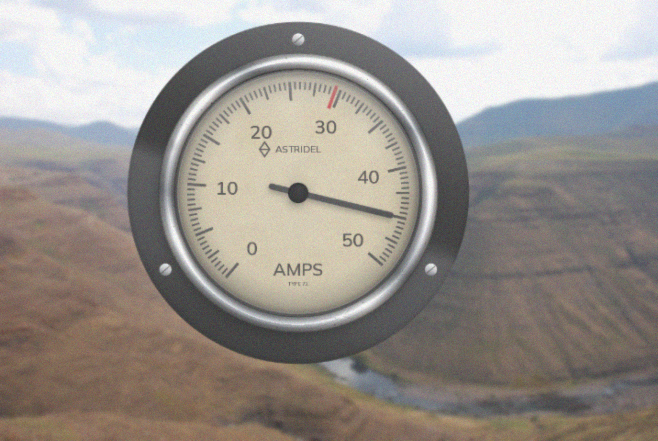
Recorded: 45 A
